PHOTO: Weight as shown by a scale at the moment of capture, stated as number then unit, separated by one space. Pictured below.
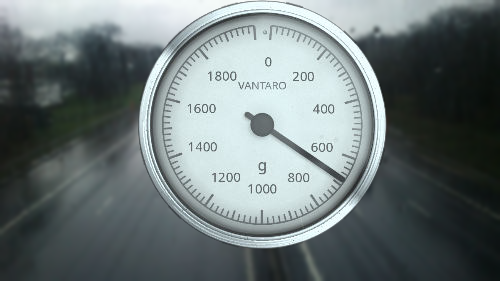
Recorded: 680 g
